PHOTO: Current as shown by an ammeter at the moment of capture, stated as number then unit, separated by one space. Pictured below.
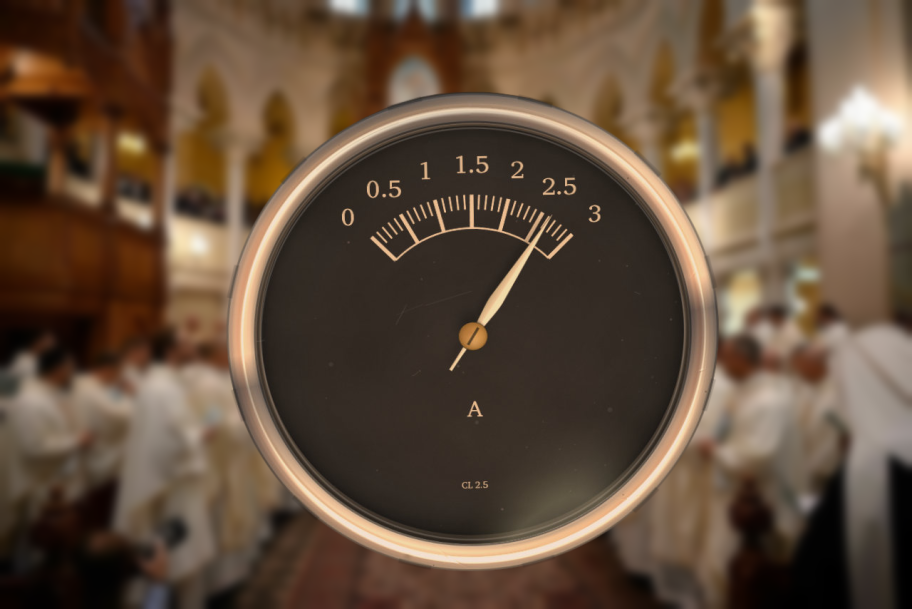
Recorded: 2.6 A
